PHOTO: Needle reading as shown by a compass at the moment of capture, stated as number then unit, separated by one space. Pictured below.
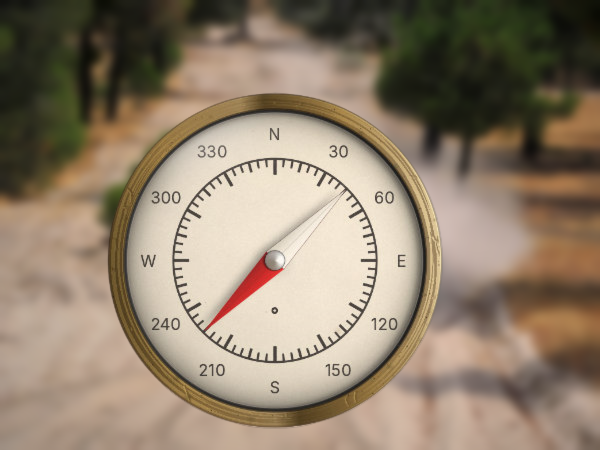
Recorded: 225 °
